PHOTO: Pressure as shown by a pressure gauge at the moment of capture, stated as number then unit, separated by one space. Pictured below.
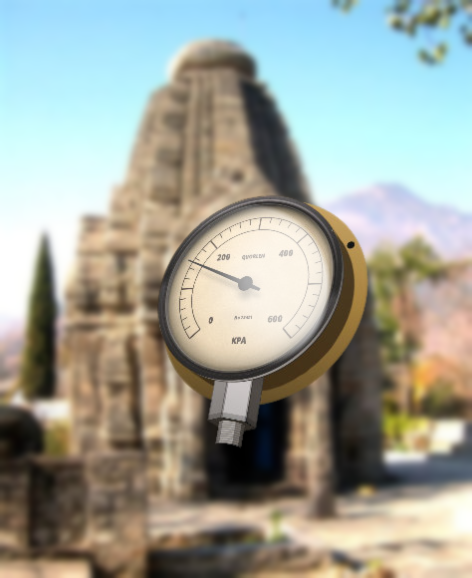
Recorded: 150 kPa
